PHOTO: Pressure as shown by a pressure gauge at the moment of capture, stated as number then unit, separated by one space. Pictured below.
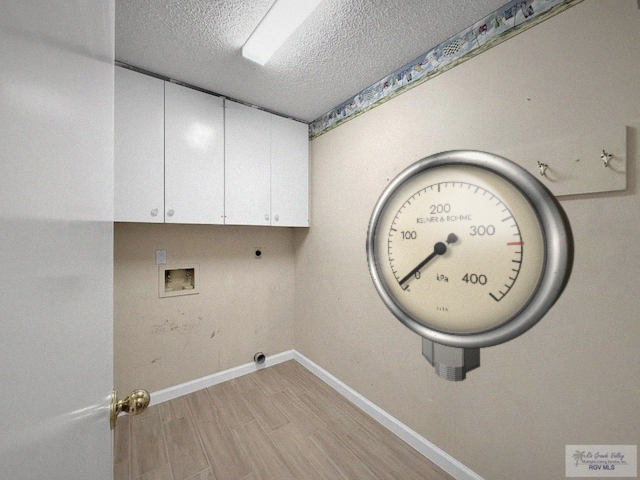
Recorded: 10 kPa
